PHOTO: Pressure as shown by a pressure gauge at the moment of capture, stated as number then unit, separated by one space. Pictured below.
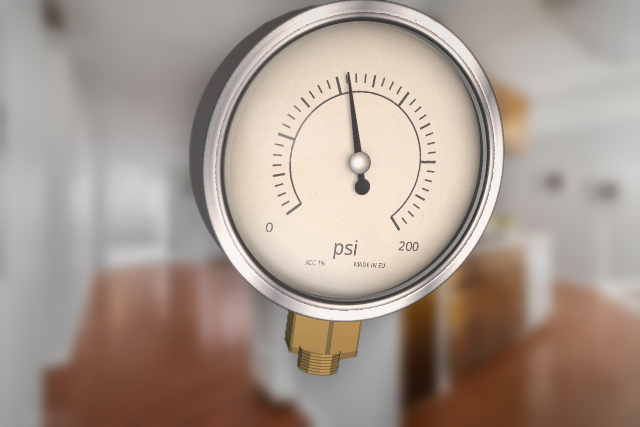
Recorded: 85 psi
